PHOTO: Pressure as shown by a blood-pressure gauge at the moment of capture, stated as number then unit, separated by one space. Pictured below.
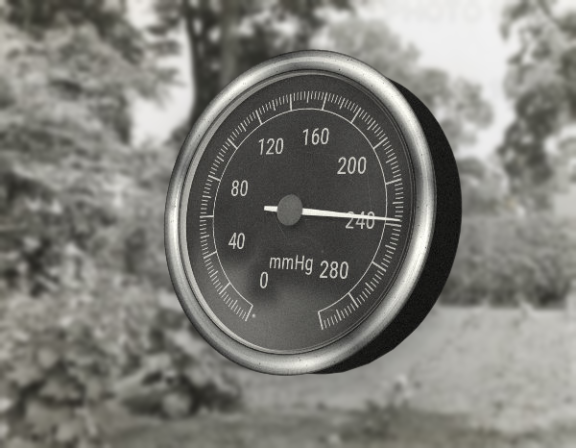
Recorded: 238 mmHg
